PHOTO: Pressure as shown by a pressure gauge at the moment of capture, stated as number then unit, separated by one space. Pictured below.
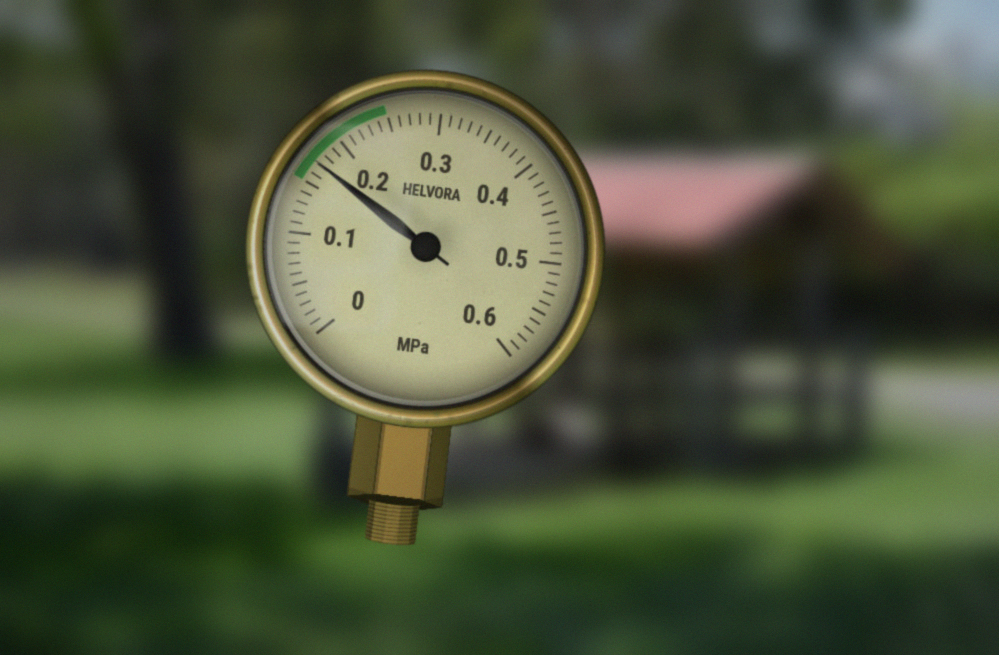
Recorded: 0.17 MPa
